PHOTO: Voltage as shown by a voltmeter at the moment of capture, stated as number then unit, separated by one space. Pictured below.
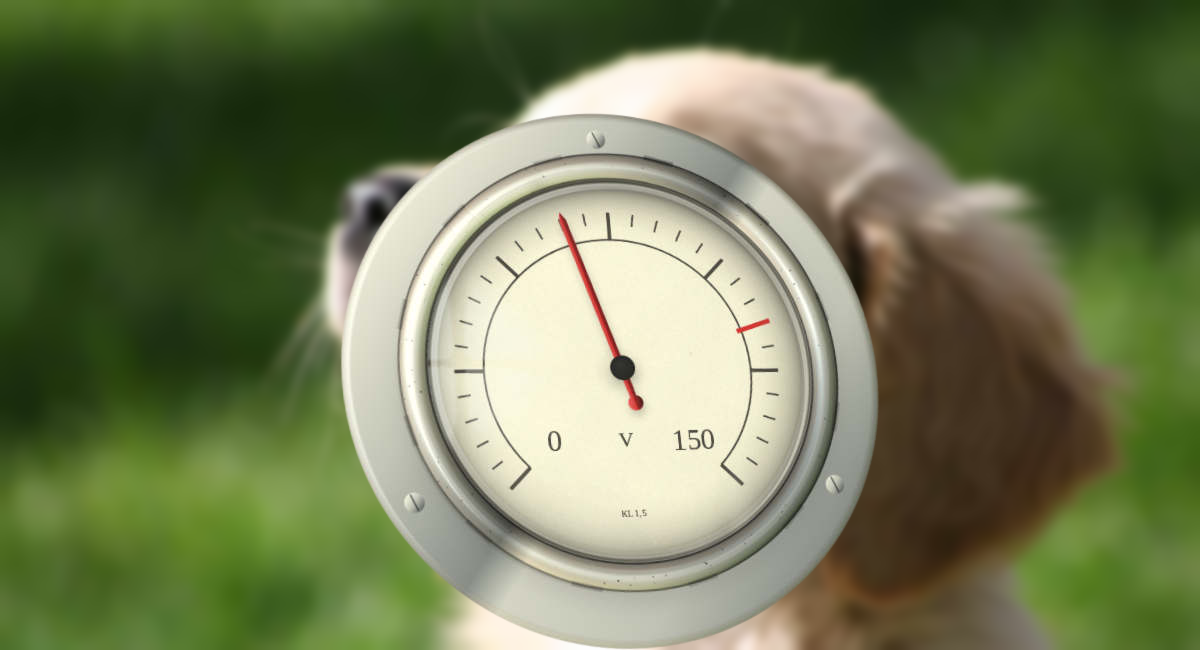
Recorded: 65 V
